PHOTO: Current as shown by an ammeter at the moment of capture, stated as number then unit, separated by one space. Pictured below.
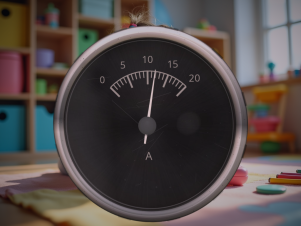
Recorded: 12 A
